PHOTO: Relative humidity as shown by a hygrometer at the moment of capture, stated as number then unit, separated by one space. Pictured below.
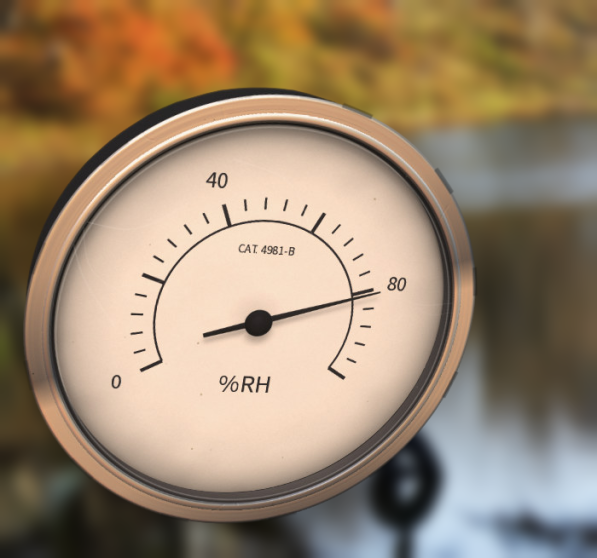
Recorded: 80 %
